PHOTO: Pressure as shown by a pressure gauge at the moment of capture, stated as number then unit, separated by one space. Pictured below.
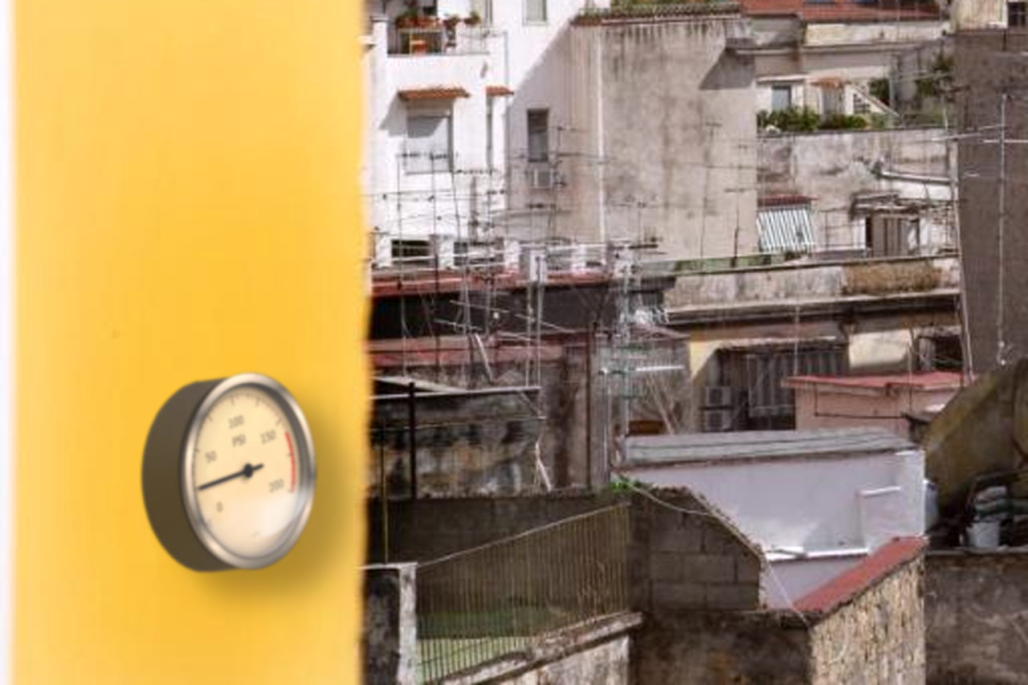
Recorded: 25 psi
